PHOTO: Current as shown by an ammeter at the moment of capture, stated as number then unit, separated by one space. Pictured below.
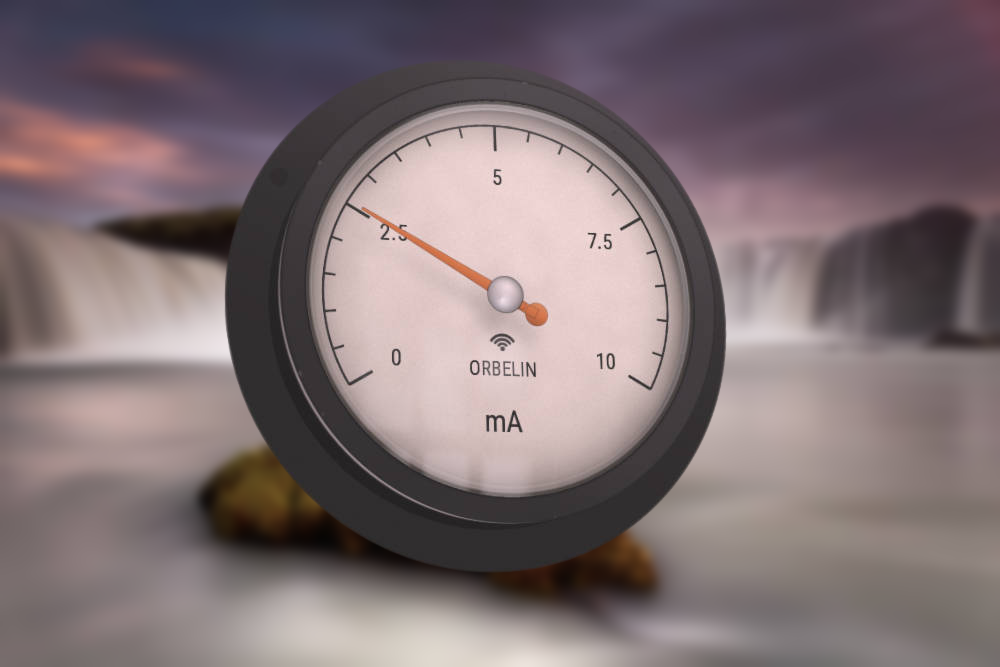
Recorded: 2.5 mA
